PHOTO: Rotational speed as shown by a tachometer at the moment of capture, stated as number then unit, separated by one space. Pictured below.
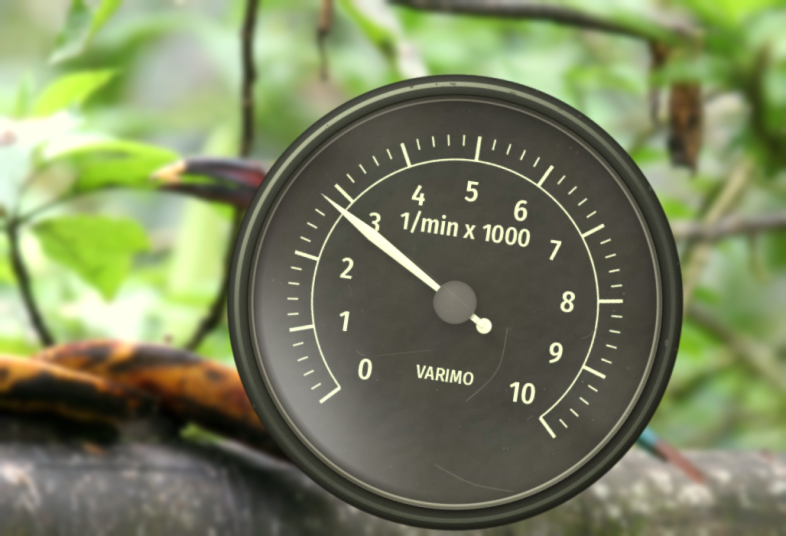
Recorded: 2800 rpm
